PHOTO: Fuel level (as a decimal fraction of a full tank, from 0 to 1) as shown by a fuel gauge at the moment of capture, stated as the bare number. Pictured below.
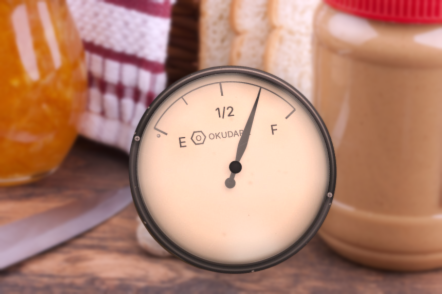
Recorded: 0.75
